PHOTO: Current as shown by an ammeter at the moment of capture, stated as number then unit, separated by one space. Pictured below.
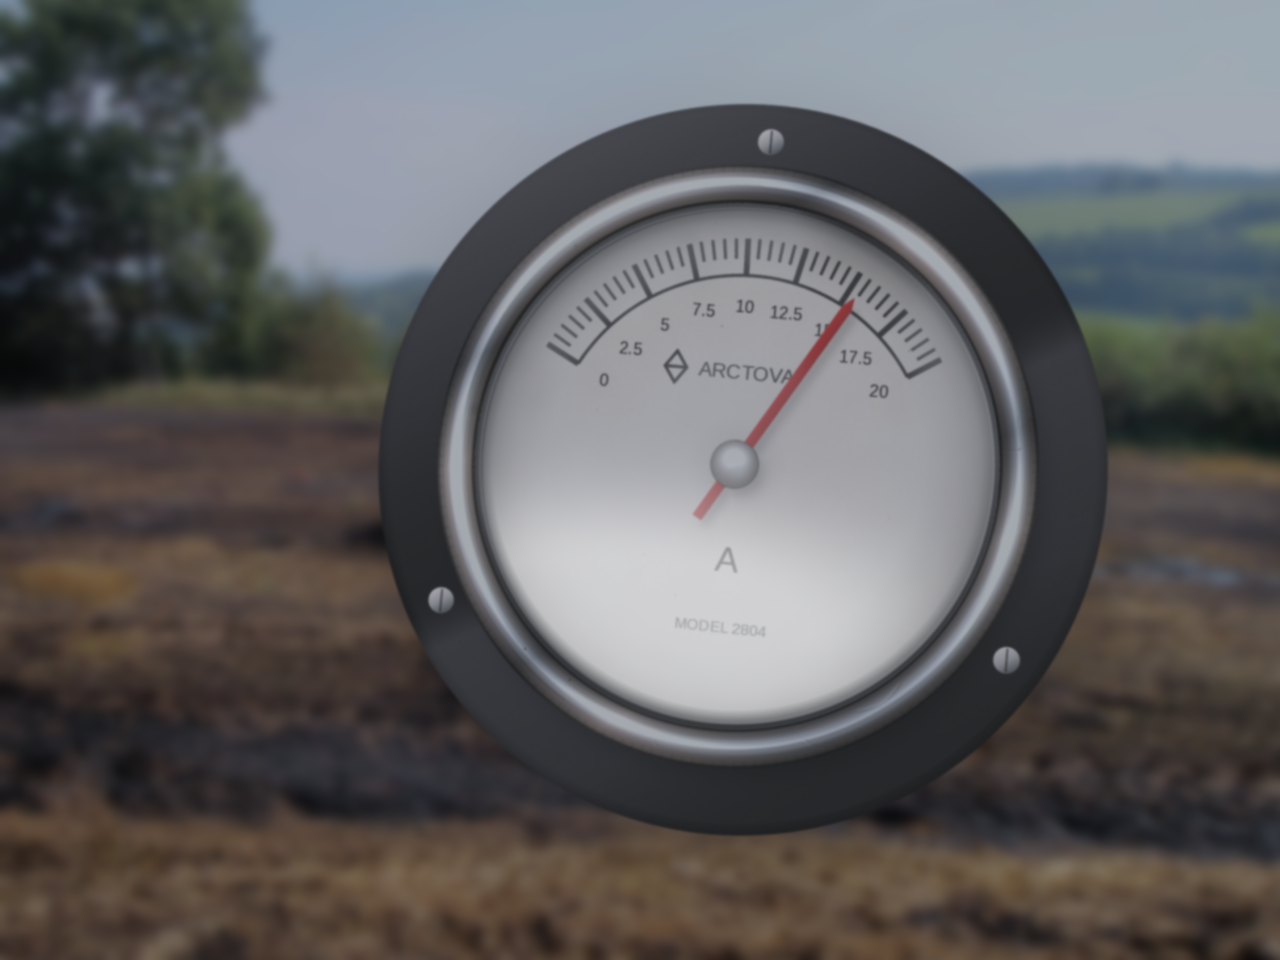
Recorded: 15.5 A
